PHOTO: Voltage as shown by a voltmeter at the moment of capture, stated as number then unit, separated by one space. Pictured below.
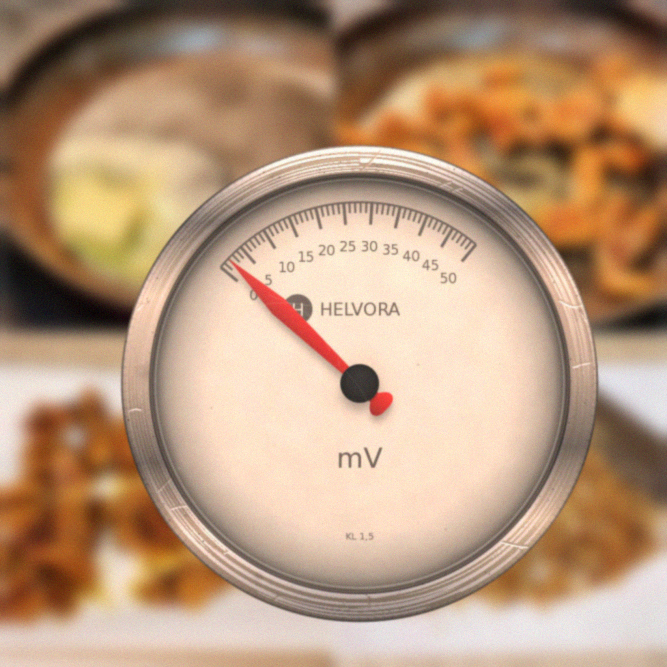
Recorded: 2 mV
